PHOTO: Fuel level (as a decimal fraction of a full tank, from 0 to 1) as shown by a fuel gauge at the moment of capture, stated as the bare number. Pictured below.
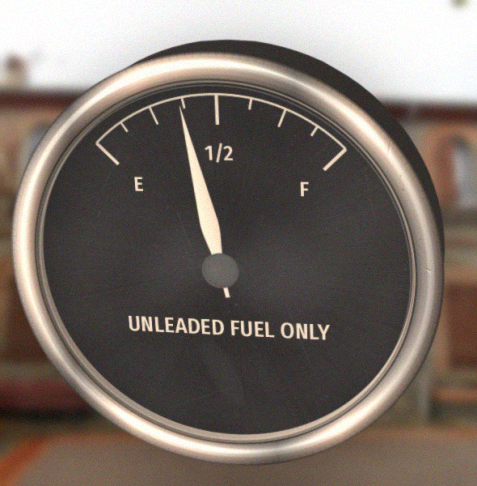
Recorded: 0.375
